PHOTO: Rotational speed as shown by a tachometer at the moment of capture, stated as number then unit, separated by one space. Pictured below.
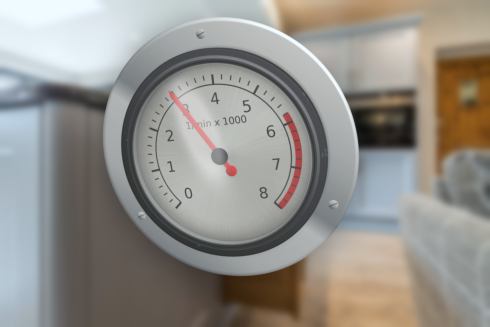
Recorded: 3000 rpm
